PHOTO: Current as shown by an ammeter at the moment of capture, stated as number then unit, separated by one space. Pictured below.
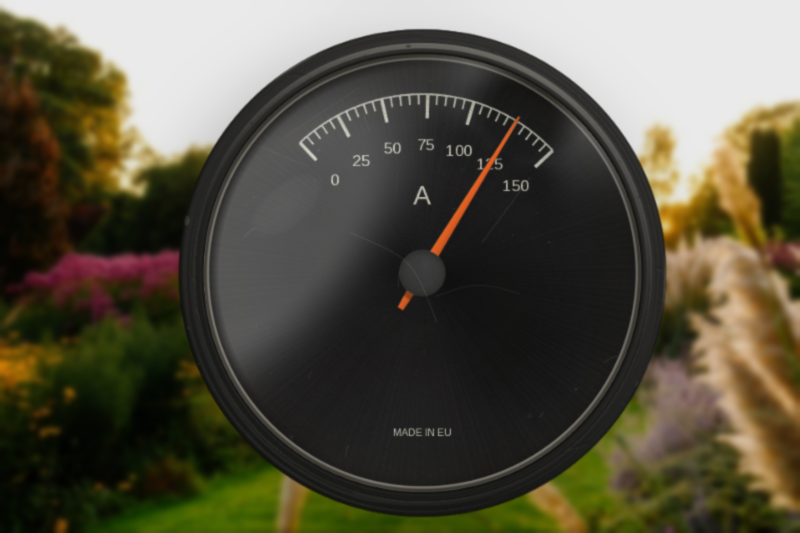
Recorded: 125 A
